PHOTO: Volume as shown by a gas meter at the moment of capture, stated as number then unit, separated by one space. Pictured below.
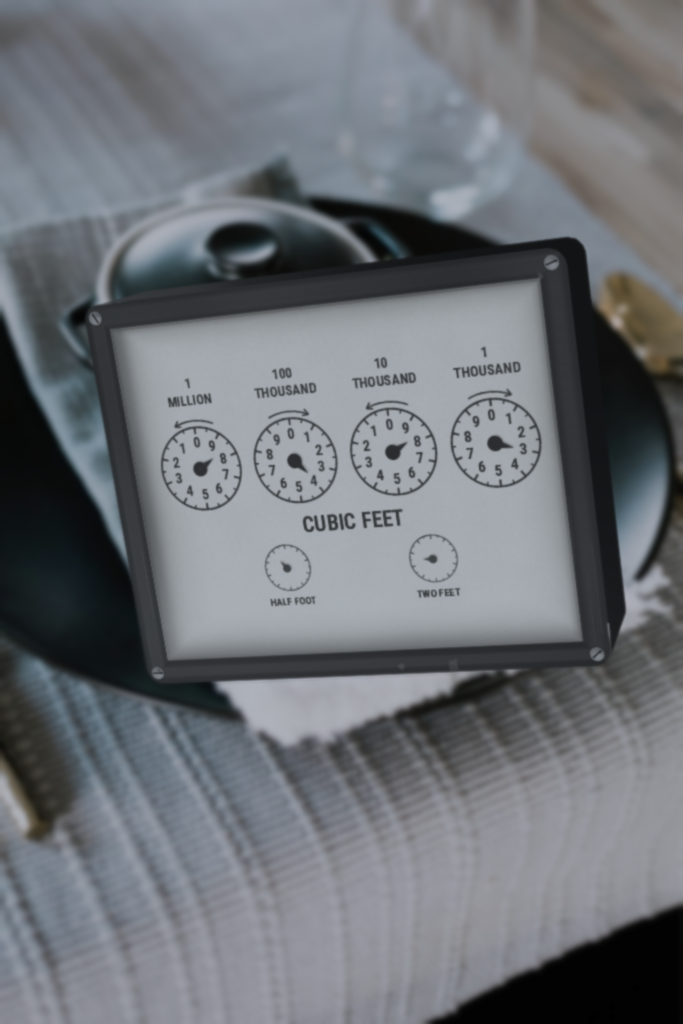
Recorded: 838300 ft³
